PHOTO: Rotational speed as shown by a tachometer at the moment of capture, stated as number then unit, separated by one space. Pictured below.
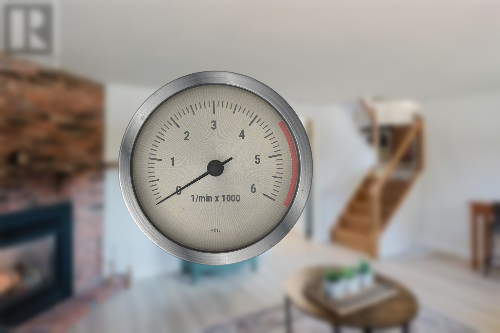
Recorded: 0 rpm
